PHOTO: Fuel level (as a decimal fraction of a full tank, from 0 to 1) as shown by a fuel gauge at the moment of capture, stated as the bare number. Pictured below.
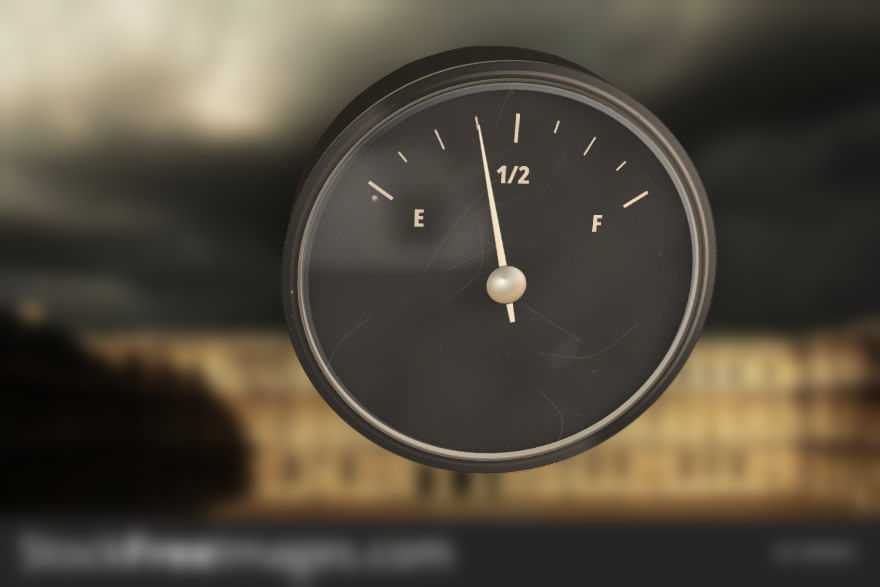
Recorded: 0.375
